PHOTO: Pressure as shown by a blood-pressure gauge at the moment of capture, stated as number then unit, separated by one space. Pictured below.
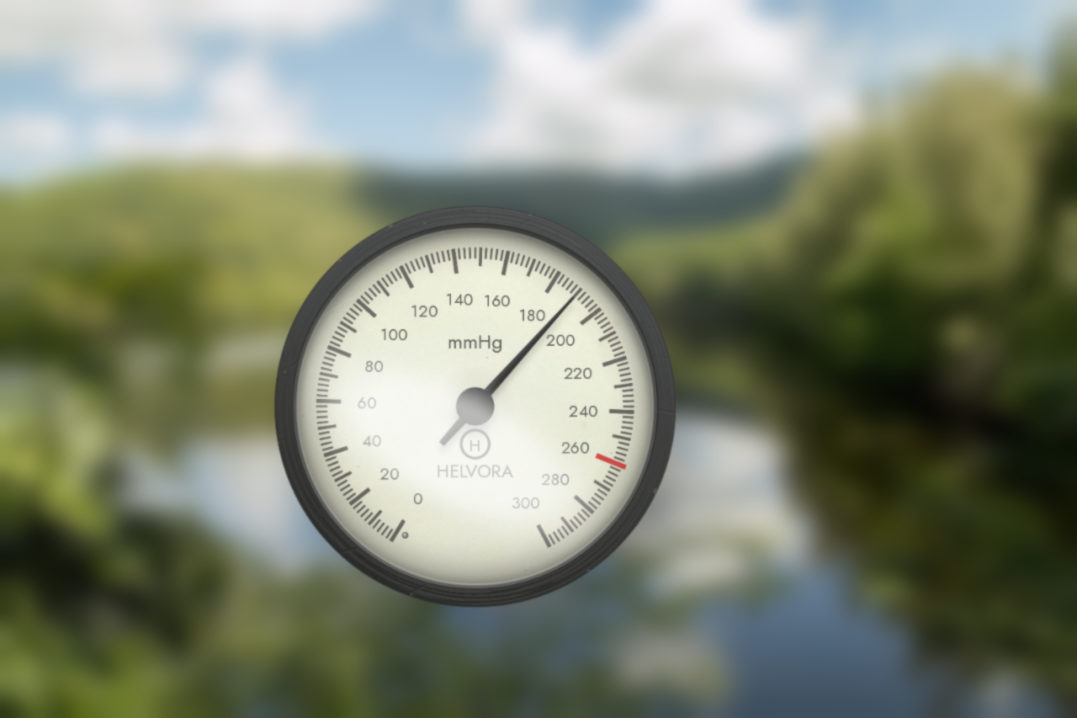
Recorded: 190 mmHg
